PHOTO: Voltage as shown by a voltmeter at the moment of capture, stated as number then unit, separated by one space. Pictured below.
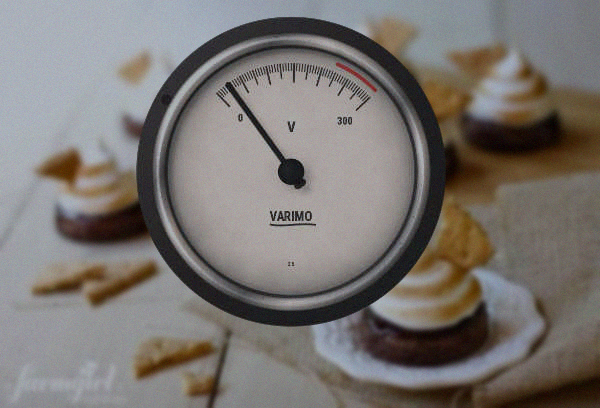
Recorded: 25 V
